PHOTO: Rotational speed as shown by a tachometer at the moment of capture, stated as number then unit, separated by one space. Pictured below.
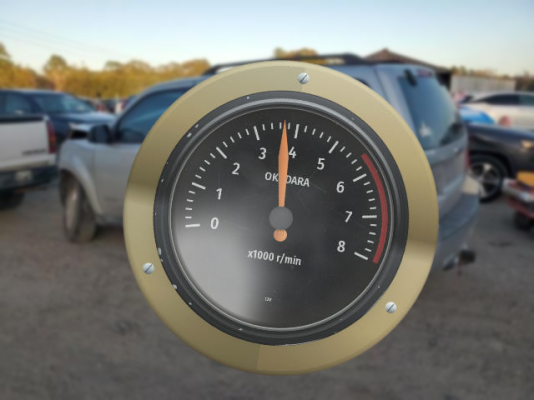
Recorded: 3700 rpm
